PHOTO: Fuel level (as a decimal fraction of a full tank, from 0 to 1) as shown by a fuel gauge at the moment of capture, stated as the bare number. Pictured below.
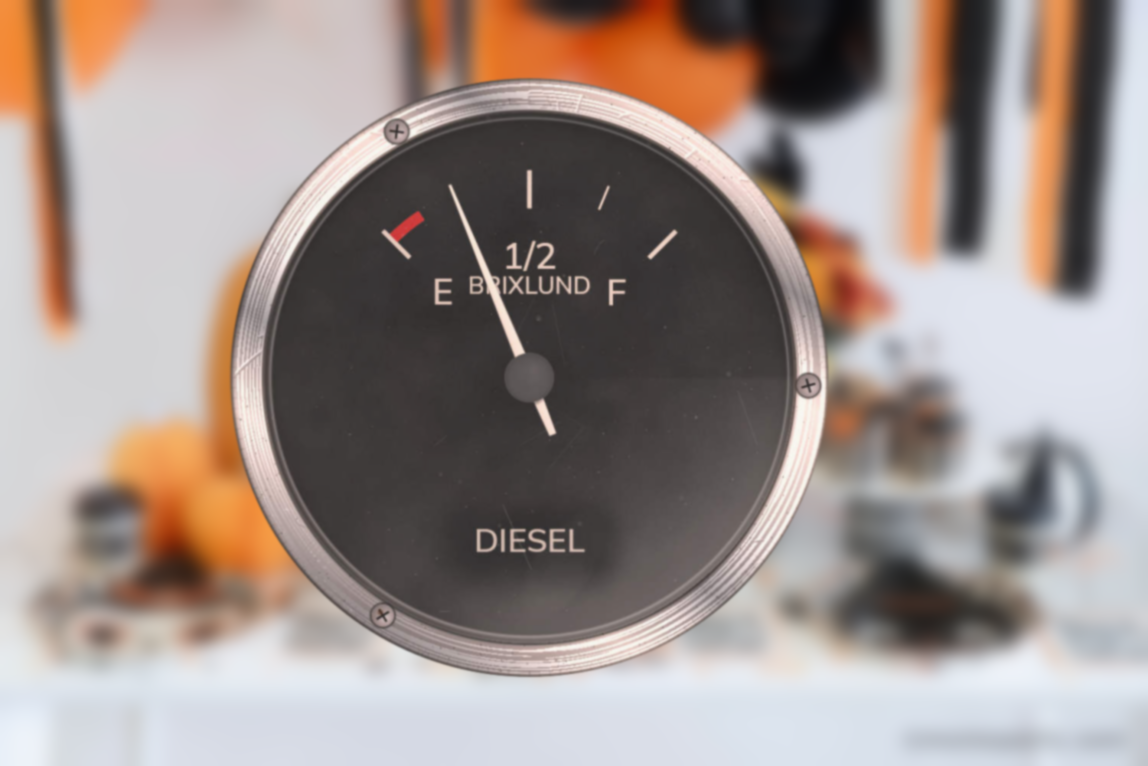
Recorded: 0.25
